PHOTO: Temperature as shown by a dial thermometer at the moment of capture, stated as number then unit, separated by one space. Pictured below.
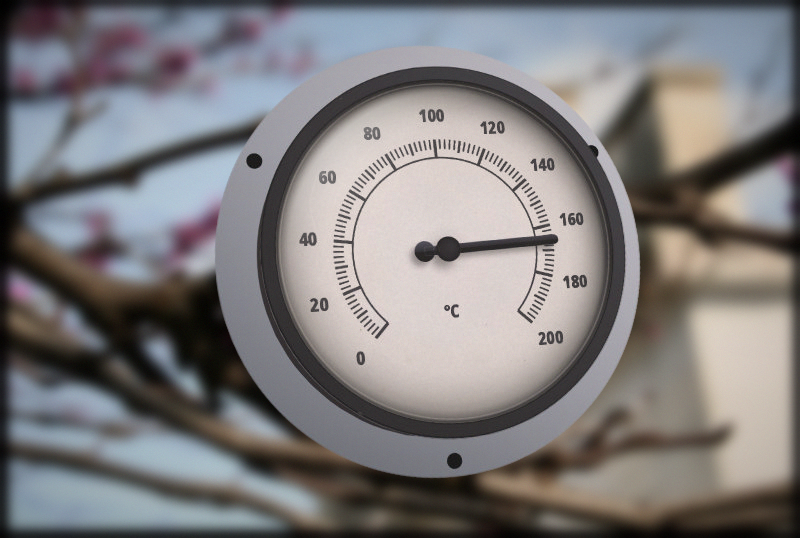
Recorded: 166 °C
